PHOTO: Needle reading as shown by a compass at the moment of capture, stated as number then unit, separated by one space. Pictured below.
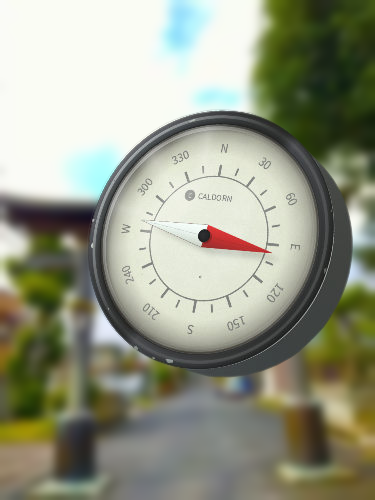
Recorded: 97.5 °
